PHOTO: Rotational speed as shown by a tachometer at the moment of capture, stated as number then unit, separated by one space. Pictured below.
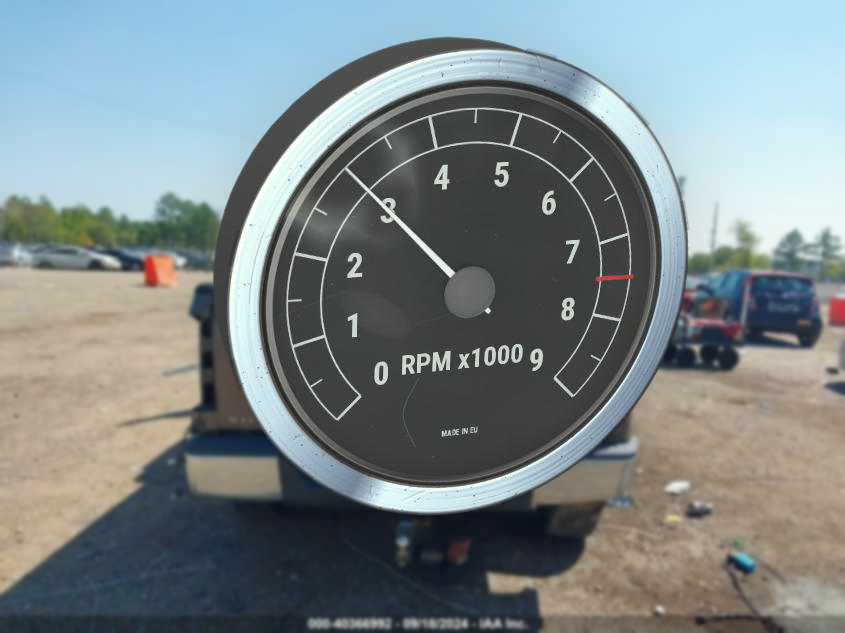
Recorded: 3000 rpm
